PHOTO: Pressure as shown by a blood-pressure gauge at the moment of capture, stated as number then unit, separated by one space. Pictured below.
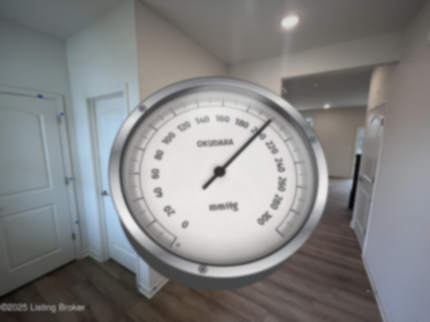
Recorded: 200 mmHg
